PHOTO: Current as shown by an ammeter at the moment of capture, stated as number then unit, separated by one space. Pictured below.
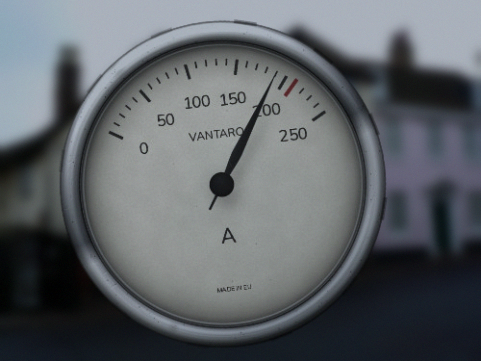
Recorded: 190 A
